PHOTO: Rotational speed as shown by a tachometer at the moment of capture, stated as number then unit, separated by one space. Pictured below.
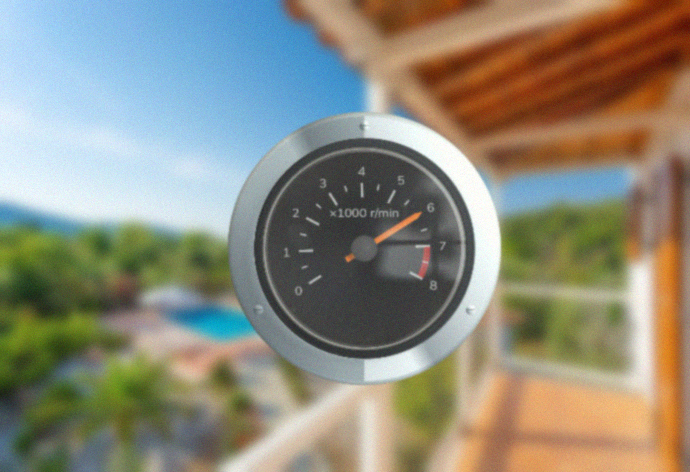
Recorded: 6000 rpm
